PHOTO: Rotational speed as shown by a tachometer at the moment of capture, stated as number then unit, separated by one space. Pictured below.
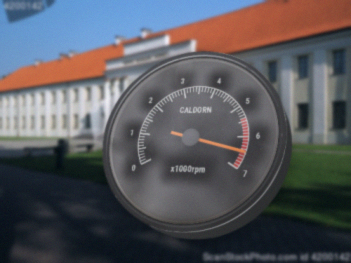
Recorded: 6500 rpm
